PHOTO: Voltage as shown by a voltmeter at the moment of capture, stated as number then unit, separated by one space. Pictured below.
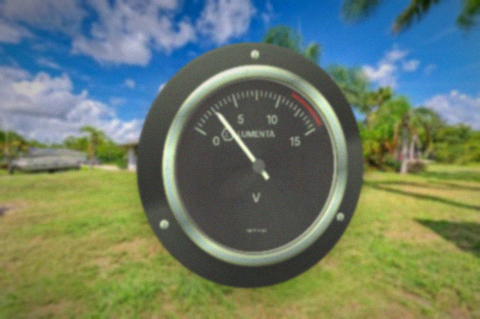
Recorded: 2.5 V
